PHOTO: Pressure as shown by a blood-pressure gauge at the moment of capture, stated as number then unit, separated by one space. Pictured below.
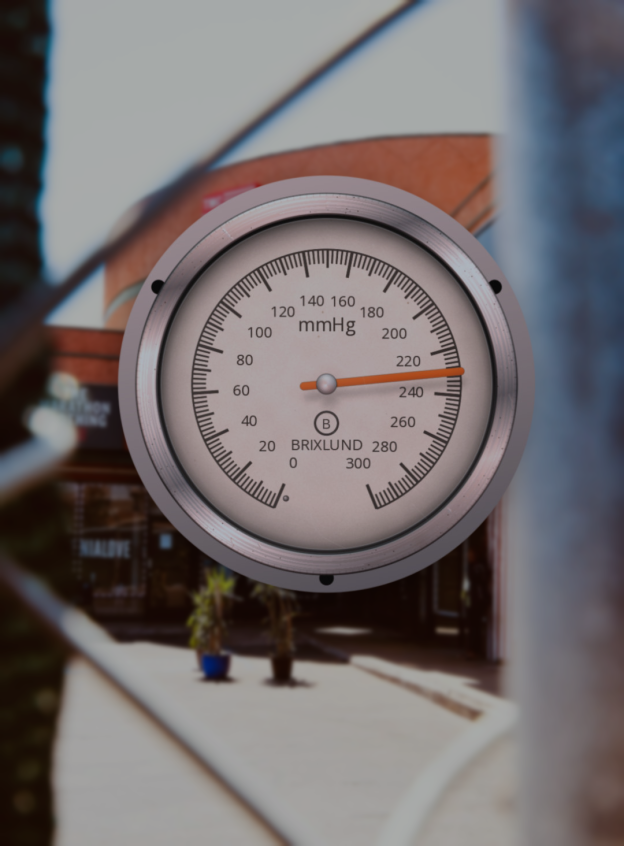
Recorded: 230 mmHg
